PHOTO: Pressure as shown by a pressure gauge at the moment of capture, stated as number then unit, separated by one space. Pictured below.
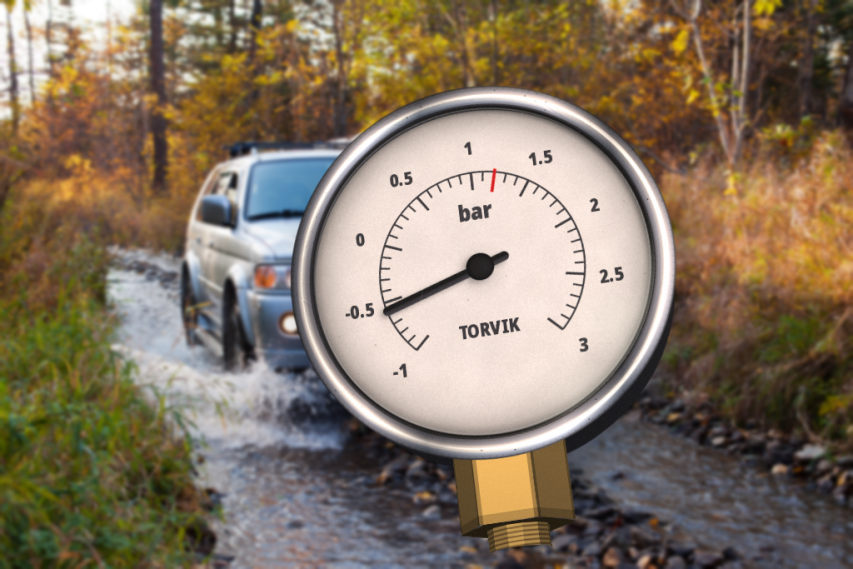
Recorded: -0.6 bar
